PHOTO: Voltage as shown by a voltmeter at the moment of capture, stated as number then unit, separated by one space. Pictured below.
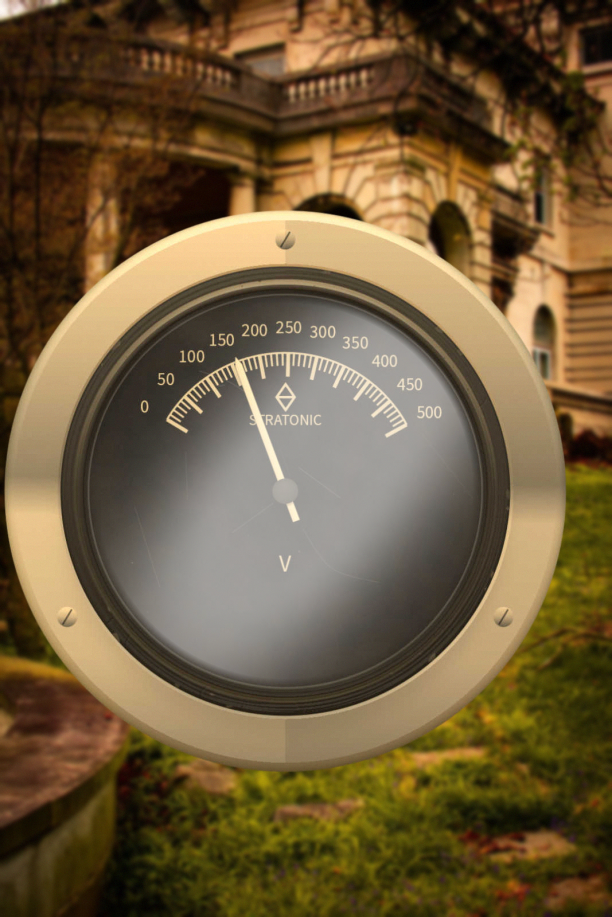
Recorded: 160 V
